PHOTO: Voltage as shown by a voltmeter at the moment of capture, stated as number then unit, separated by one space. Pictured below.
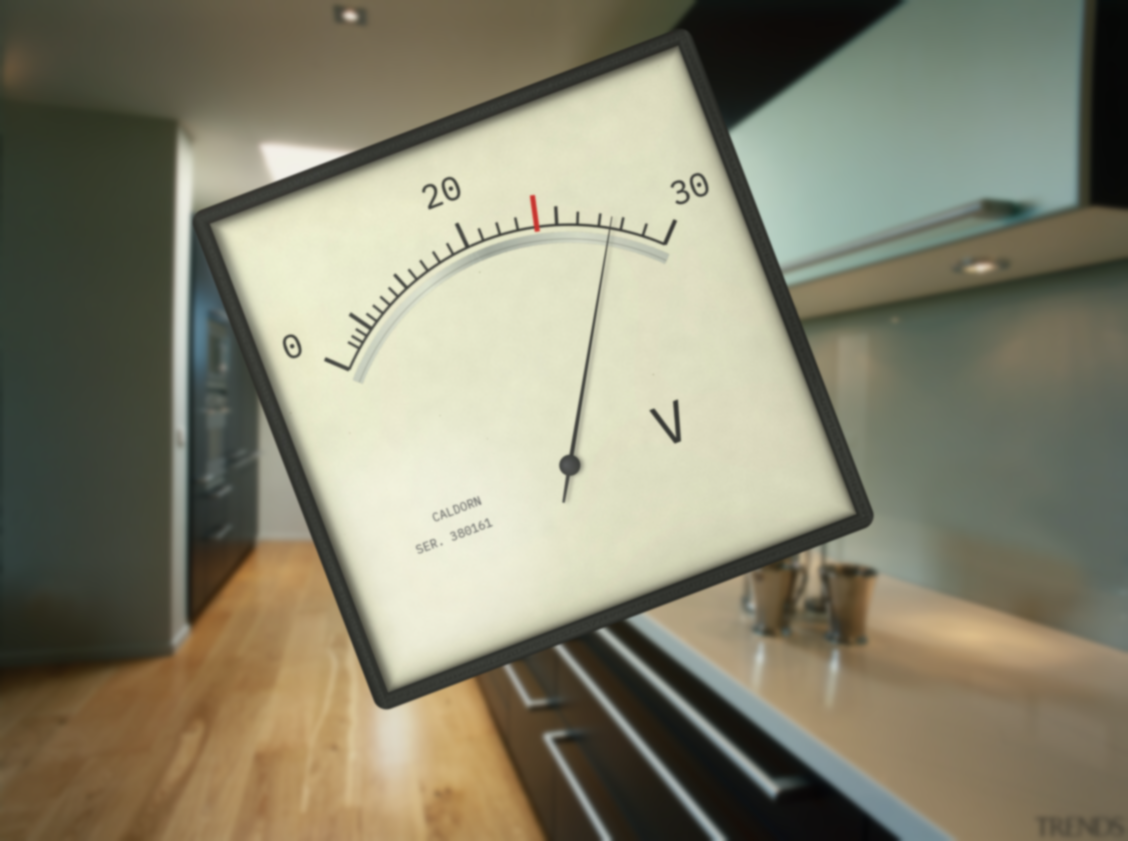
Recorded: 27.5 V
